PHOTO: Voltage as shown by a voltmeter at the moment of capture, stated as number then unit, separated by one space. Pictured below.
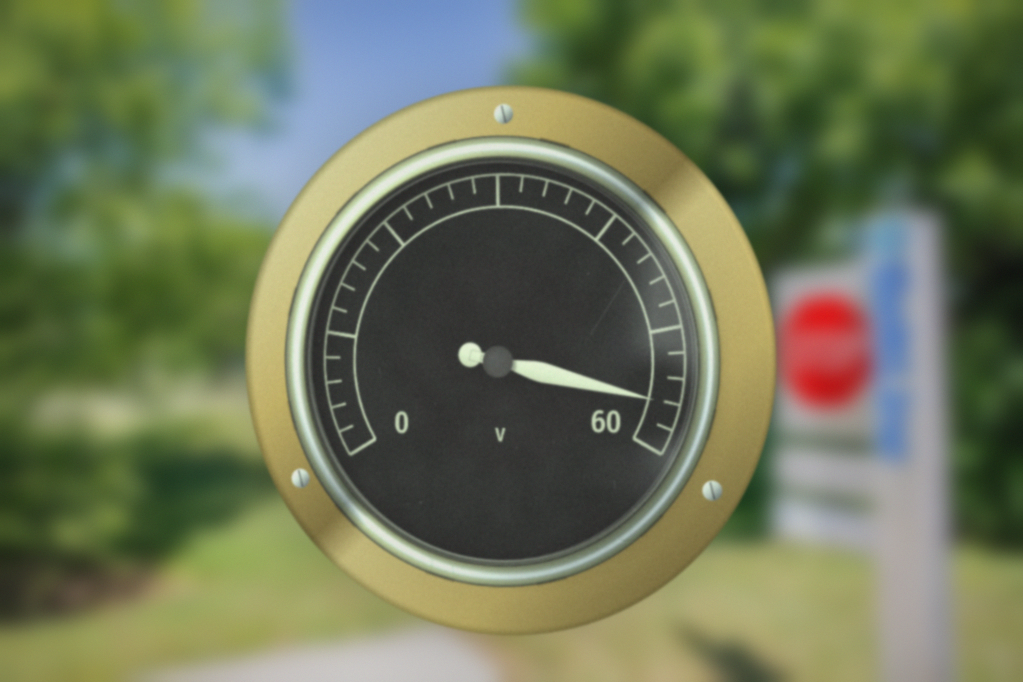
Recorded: 56 V
